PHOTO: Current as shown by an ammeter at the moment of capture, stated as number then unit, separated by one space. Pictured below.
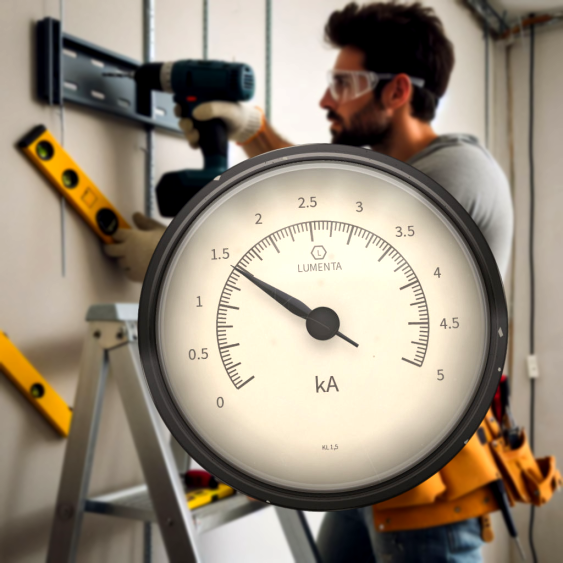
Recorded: 1.45 kA
